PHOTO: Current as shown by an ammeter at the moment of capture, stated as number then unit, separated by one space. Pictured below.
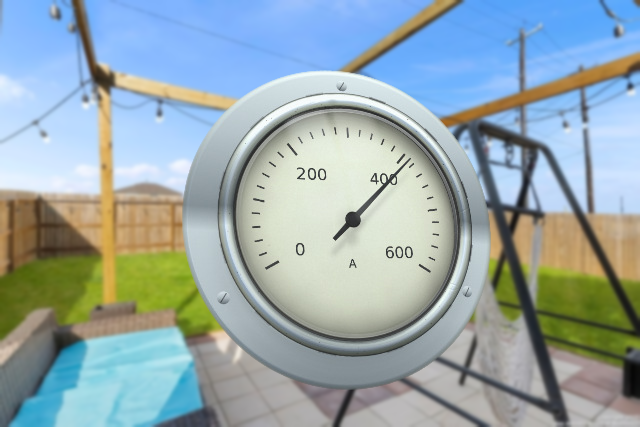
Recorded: 410 A
